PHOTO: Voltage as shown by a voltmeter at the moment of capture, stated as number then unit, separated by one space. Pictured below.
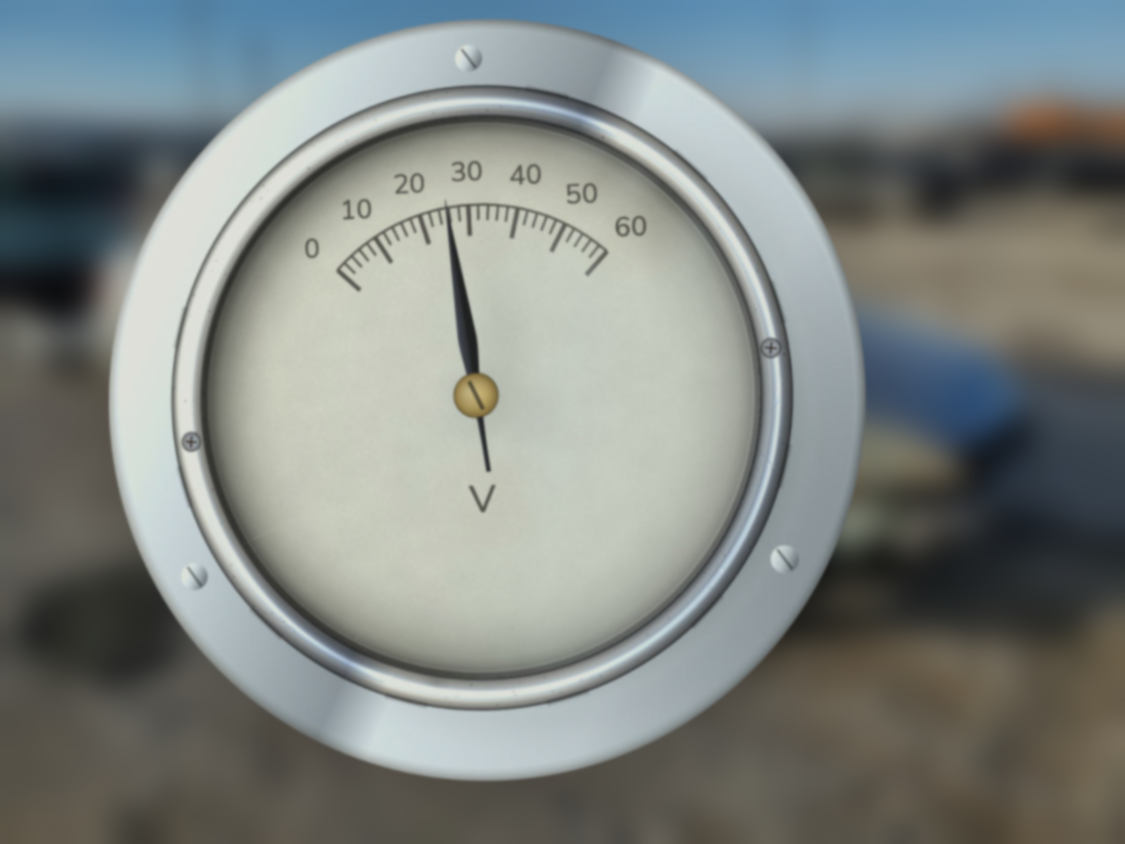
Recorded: 26 V
